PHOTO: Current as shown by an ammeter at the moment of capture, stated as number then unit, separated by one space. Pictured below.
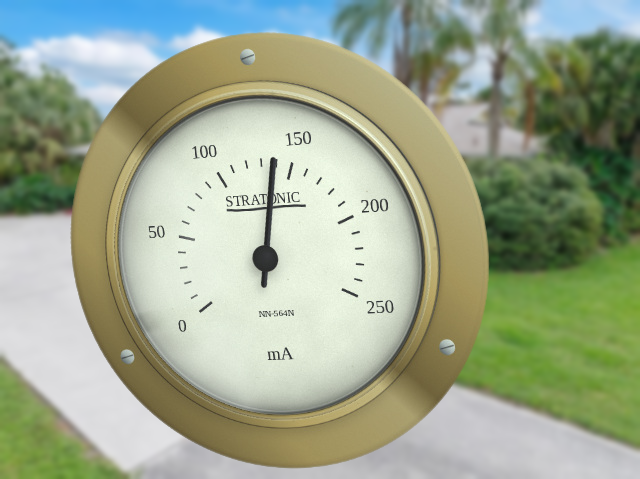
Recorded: 140 mA
